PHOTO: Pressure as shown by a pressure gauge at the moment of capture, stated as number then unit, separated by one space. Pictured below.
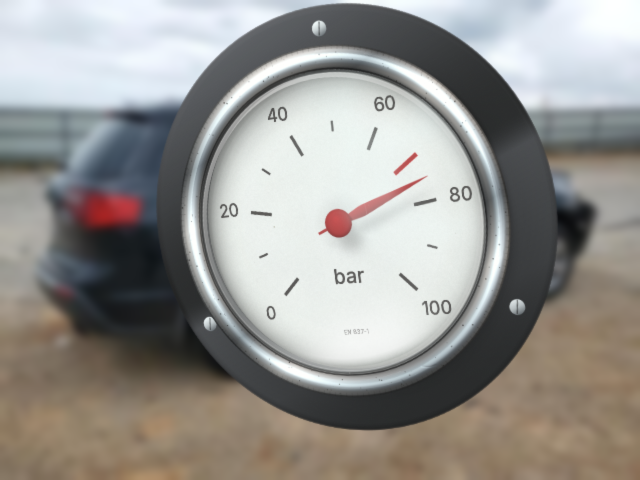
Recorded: 75 bar
